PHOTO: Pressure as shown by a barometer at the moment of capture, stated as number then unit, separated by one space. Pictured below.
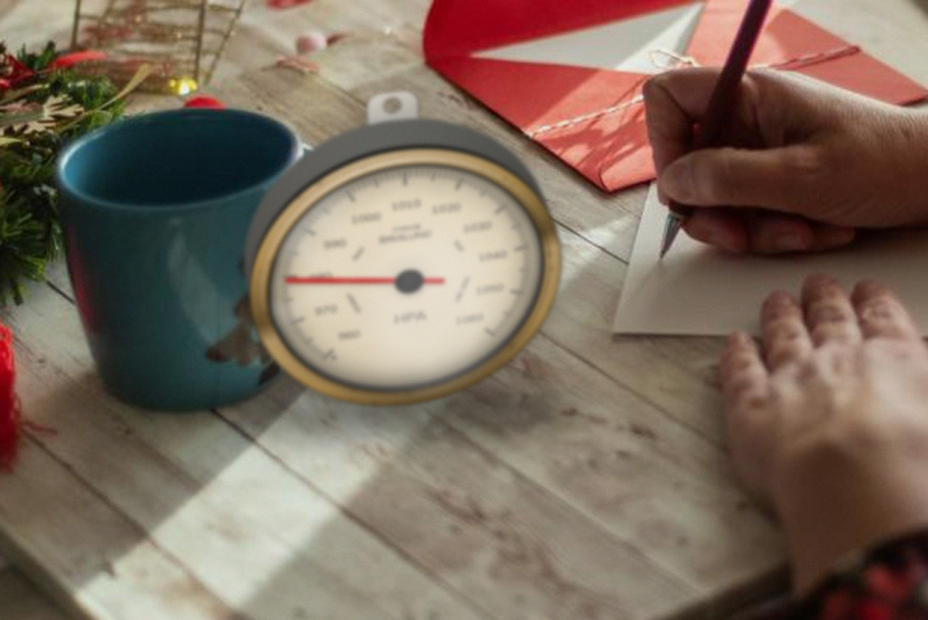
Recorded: 980 hPa
